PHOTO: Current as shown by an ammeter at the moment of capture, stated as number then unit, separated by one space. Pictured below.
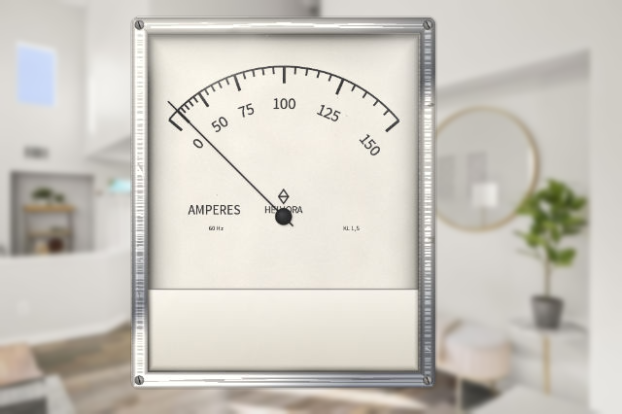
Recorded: 25 A
